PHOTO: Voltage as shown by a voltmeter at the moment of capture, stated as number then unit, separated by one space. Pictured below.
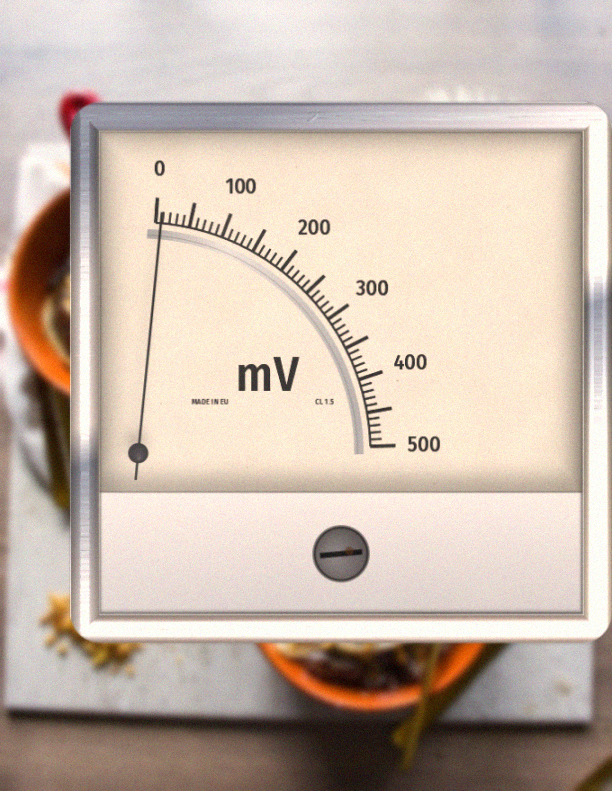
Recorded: 10 mV
